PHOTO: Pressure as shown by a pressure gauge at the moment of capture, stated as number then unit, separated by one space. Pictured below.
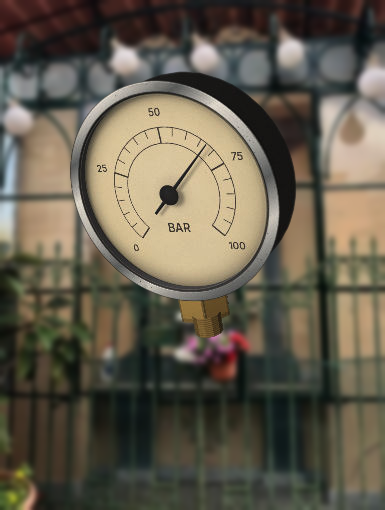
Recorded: 67.5 bar
